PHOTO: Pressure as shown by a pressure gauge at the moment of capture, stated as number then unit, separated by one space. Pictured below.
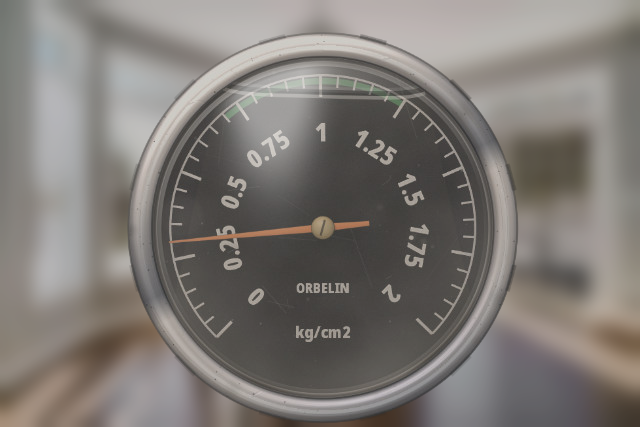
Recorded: 0.3 kg/cm²
